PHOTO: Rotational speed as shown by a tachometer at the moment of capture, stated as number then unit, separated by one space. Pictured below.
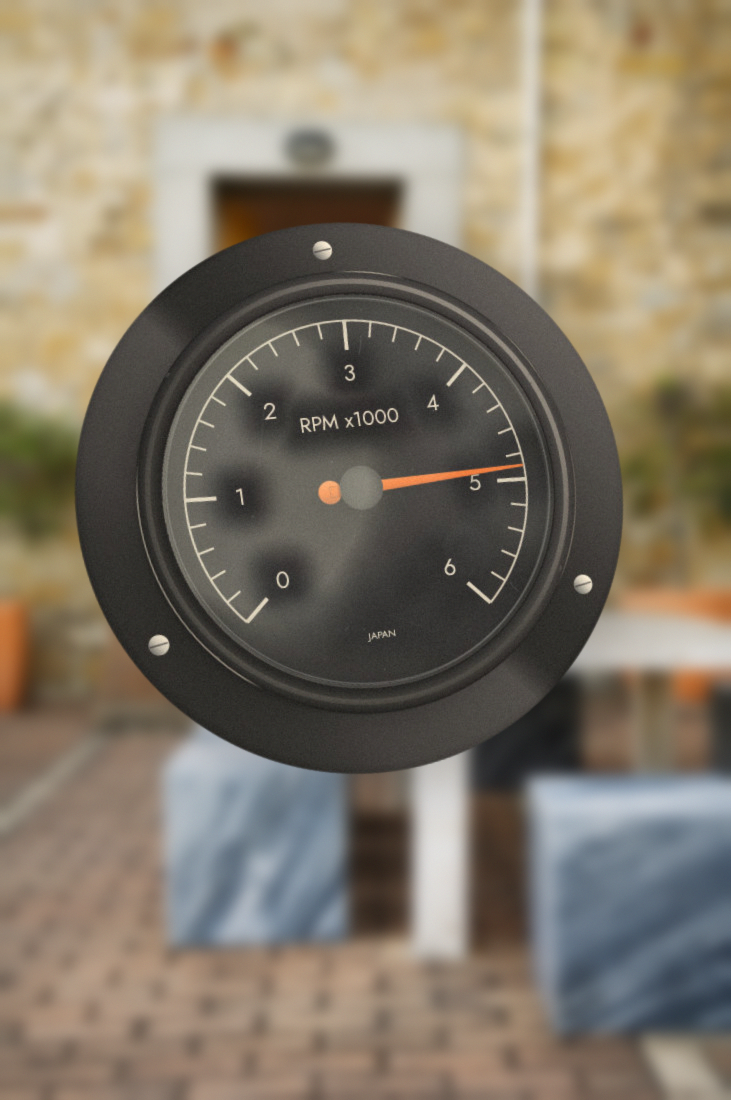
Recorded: 4900 rpm
